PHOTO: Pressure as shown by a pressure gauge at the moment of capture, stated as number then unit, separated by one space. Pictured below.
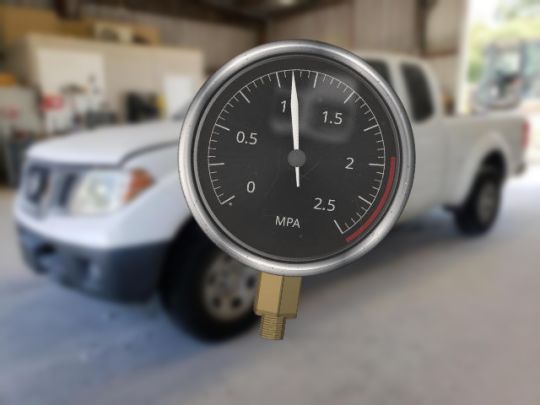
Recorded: 1.1 MPa
